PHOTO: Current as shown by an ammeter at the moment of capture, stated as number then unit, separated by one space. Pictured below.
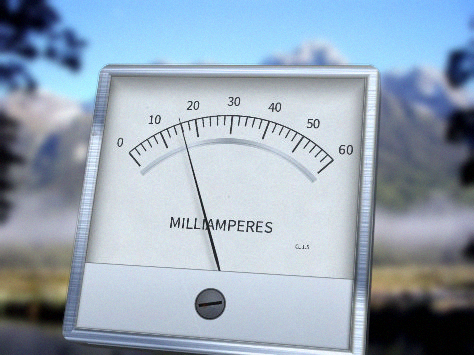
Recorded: 16 mA
